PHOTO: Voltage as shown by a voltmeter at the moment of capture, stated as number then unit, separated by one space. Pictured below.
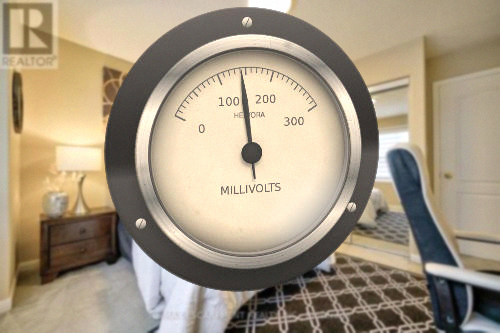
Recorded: 140 mV
